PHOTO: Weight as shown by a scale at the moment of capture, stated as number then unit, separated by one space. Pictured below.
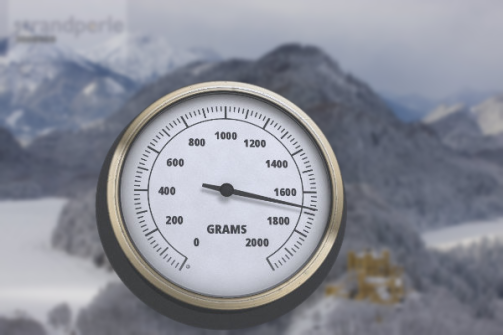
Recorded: 1680 g
